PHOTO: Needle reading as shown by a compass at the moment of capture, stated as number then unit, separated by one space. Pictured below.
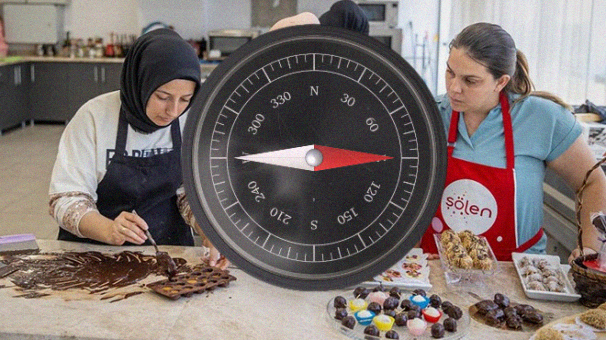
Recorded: 90 °
